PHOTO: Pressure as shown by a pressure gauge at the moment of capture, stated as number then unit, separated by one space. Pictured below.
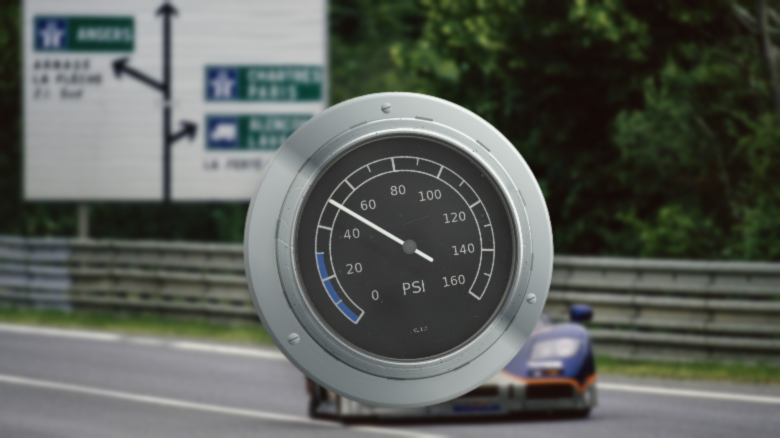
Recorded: 50 psi
